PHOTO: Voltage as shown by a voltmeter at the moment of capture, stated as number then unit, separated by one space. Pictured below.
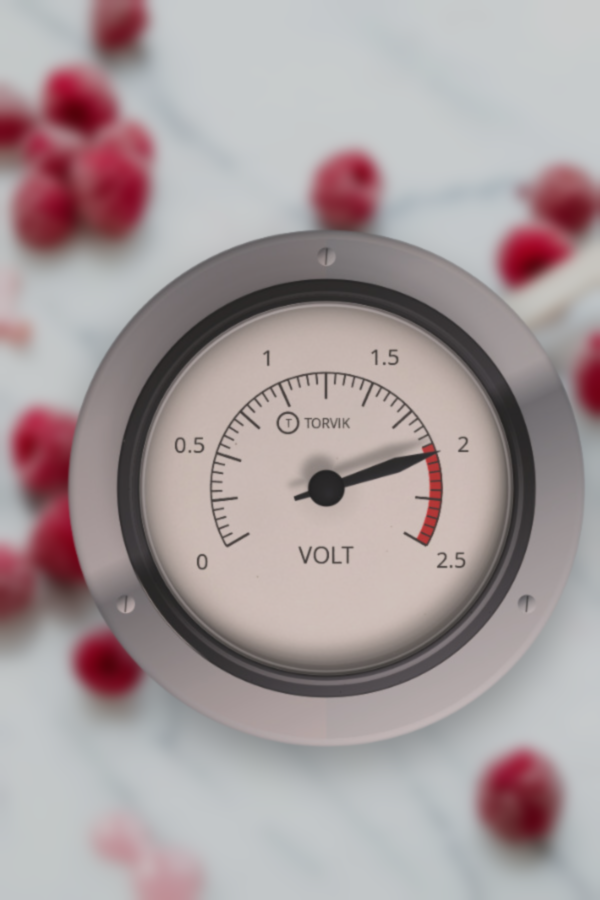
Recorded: 2 V
